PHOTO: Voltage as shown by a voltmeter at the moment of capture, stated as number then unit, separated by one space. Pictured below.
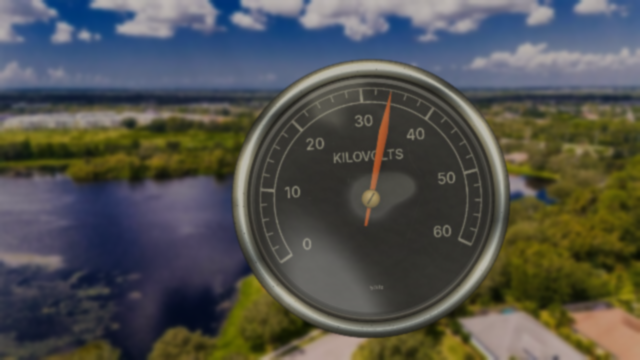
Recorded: 34 kV
